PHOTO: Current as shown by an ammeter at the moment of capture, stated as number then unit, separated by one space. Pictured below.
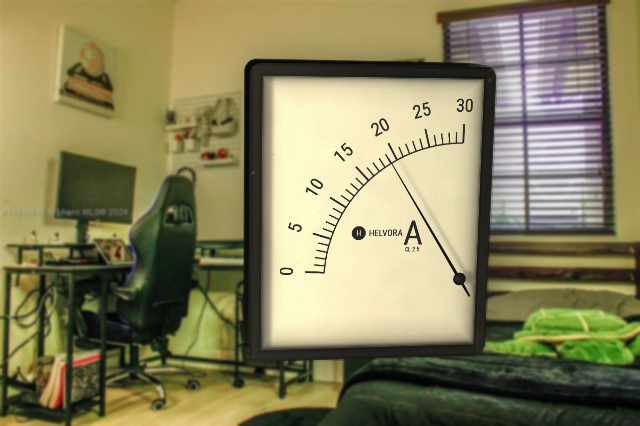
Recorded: 19 A
